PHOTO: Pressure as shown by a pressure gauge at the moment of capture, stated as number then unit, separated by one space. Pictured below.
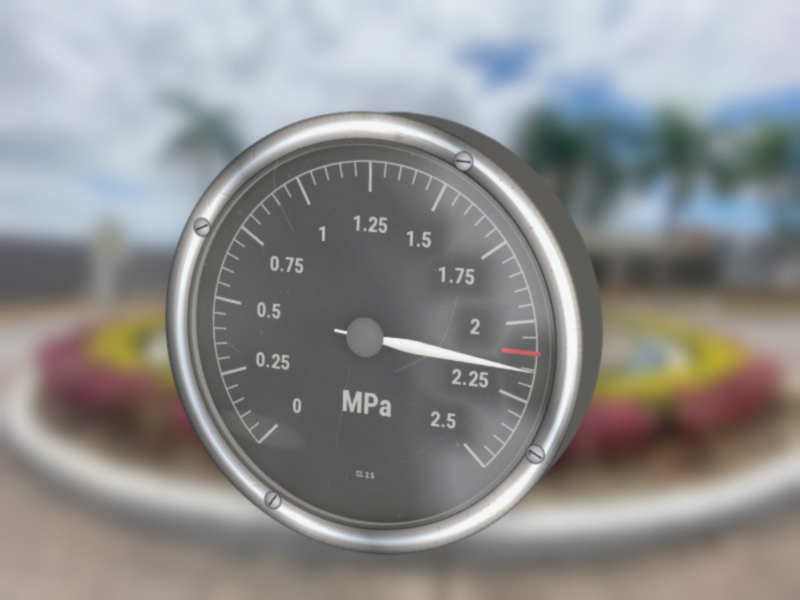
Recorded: 2.15 MPa
